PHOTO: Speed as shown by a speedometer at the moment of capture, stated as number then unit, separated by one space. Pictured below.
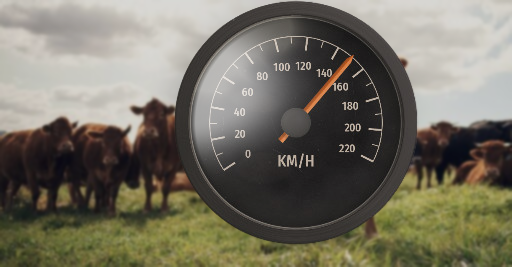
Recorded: 150 km/h
